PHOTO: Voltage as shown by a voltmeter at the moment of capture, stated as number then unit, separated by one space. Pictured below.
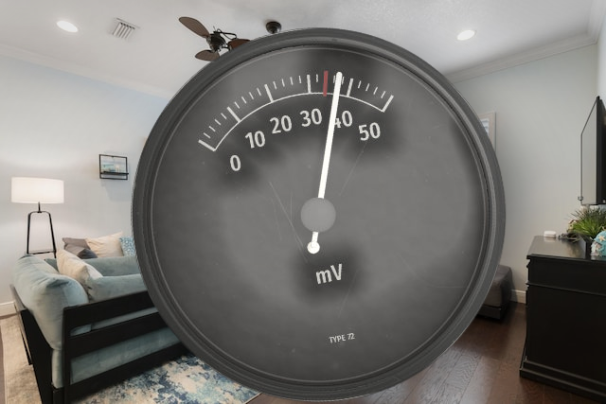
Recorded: 37 mV
